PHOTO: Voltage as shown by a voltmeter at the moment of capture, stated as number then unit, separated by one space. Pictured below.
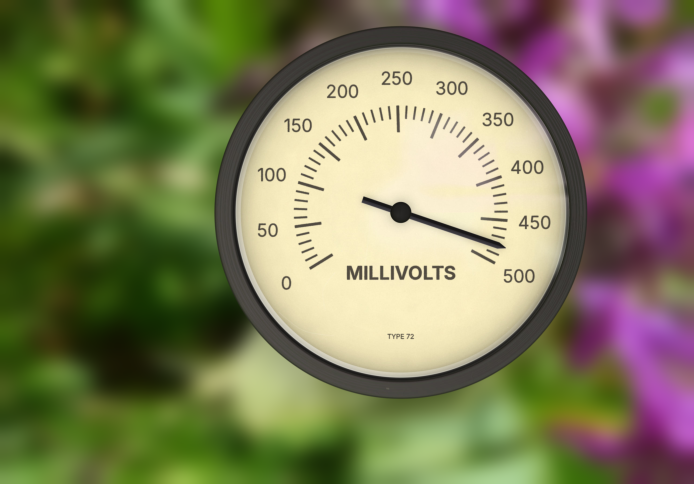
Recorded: 480 mV
